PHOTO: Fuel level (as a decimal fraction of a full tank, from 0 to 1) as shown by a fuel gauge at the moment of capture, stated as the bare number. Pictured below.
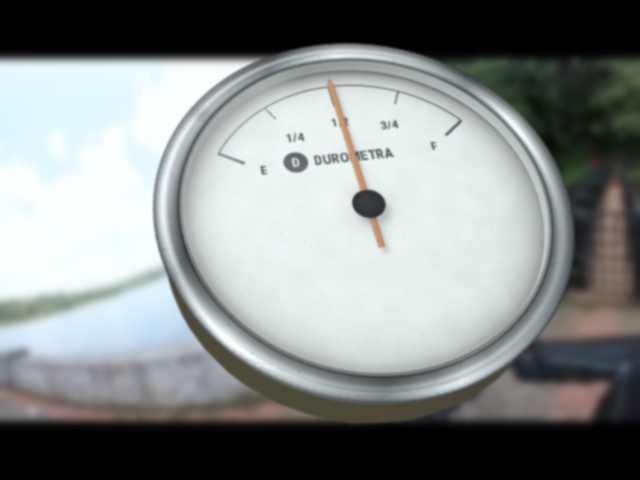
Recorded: 0.5
